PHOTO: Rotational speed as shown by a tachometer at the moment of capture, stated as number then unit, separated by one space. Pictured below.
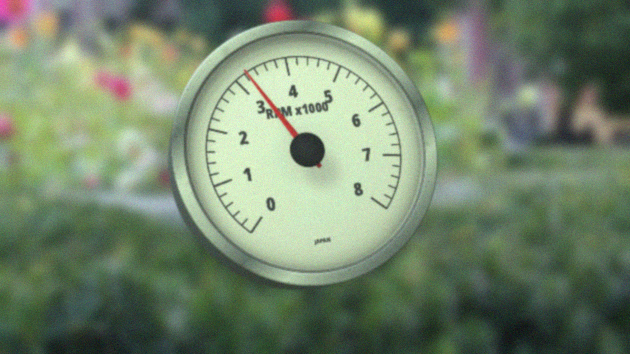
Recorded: 3200 rpm
